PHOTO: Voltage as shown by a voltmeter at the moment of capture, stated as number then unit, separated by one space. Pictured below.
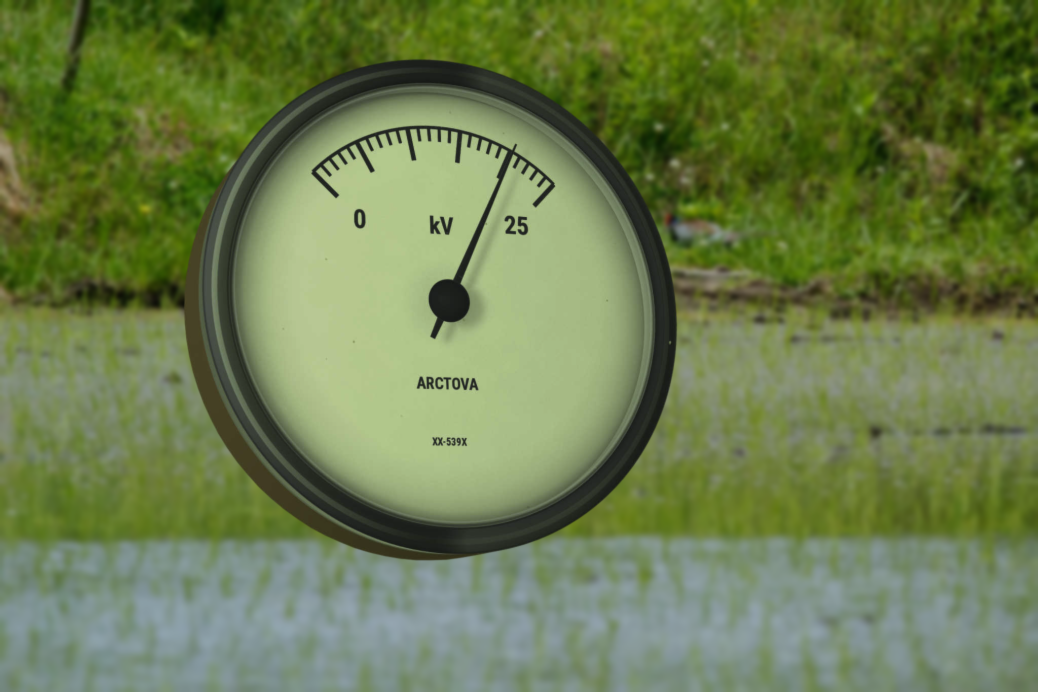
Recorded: 20 kV
